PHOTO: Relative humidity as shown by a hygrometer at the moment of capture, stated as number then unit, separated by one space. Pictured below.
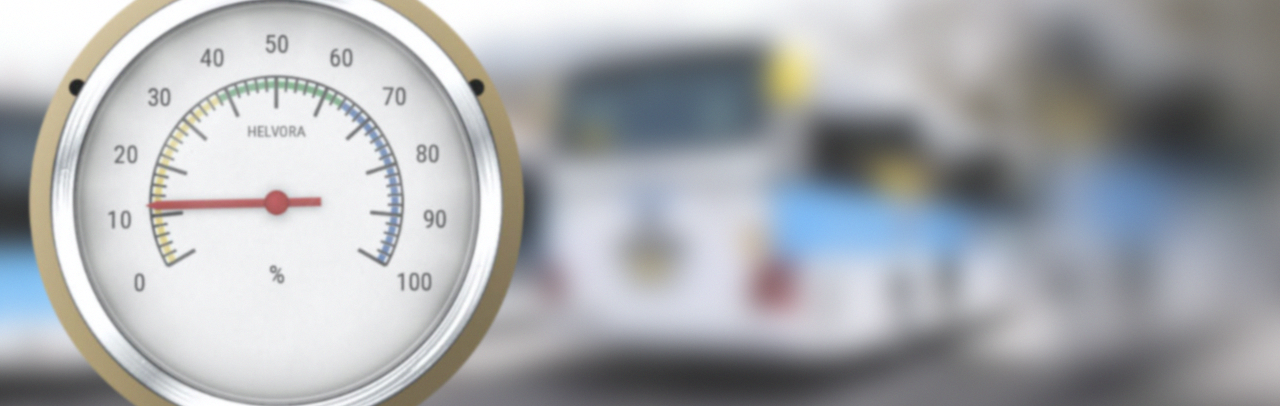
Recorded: 12 %
